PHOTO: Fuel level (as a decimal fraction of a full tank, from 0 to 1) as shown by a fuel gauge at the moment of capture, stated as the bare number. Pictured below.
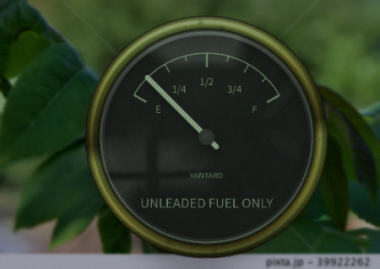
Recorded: 0.125
